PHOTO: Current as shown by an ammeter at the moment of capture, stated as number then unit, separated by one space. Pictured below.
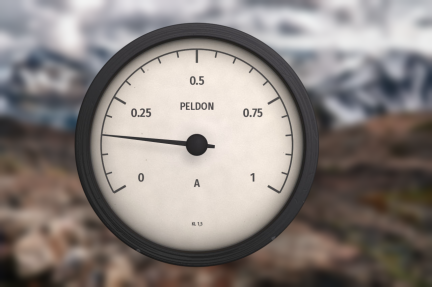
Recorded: 0.15 A
